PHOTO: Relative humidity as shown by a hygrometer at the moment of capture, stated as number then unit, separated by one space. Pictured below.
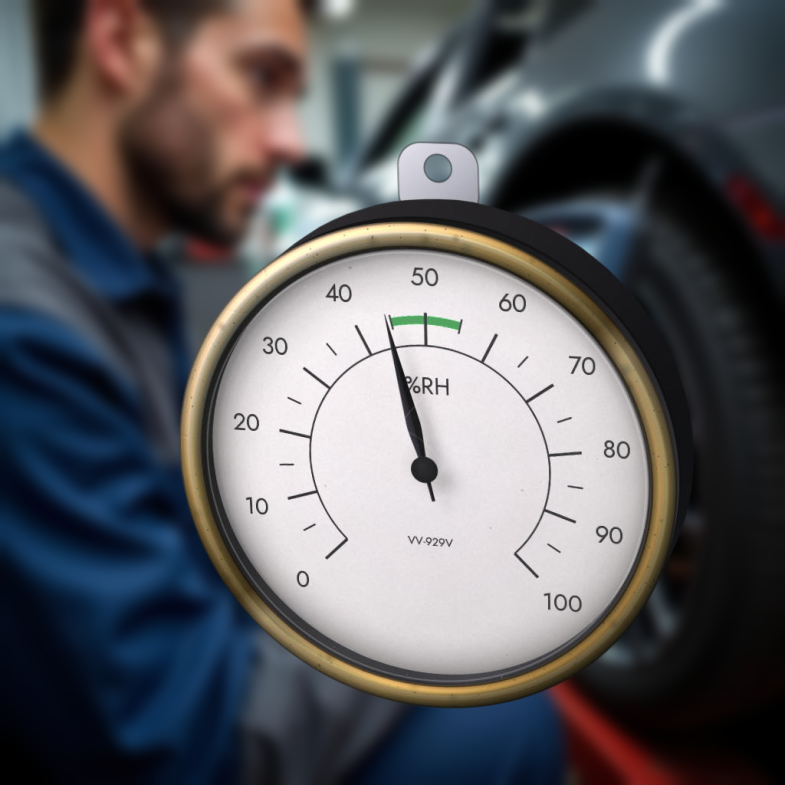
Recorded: 45 %
